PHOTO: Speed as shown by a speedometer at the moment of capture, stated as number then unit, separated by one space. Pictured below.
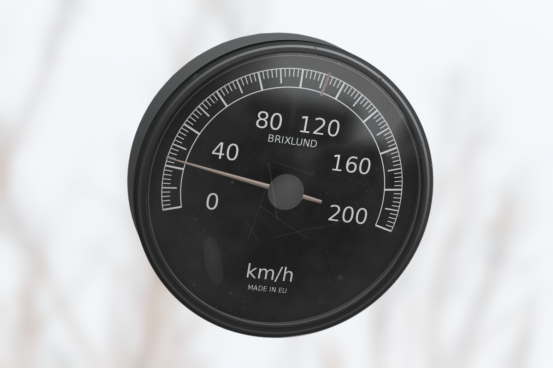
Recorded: 24 km/h
